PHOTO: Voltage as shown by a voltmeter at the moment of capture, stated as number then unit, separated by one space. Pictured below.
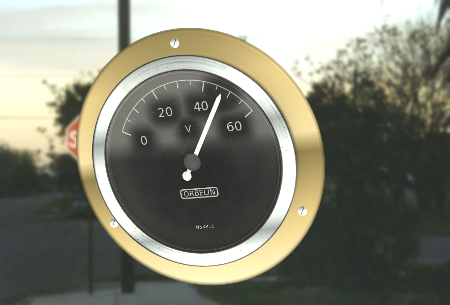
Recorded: 47.5 V
